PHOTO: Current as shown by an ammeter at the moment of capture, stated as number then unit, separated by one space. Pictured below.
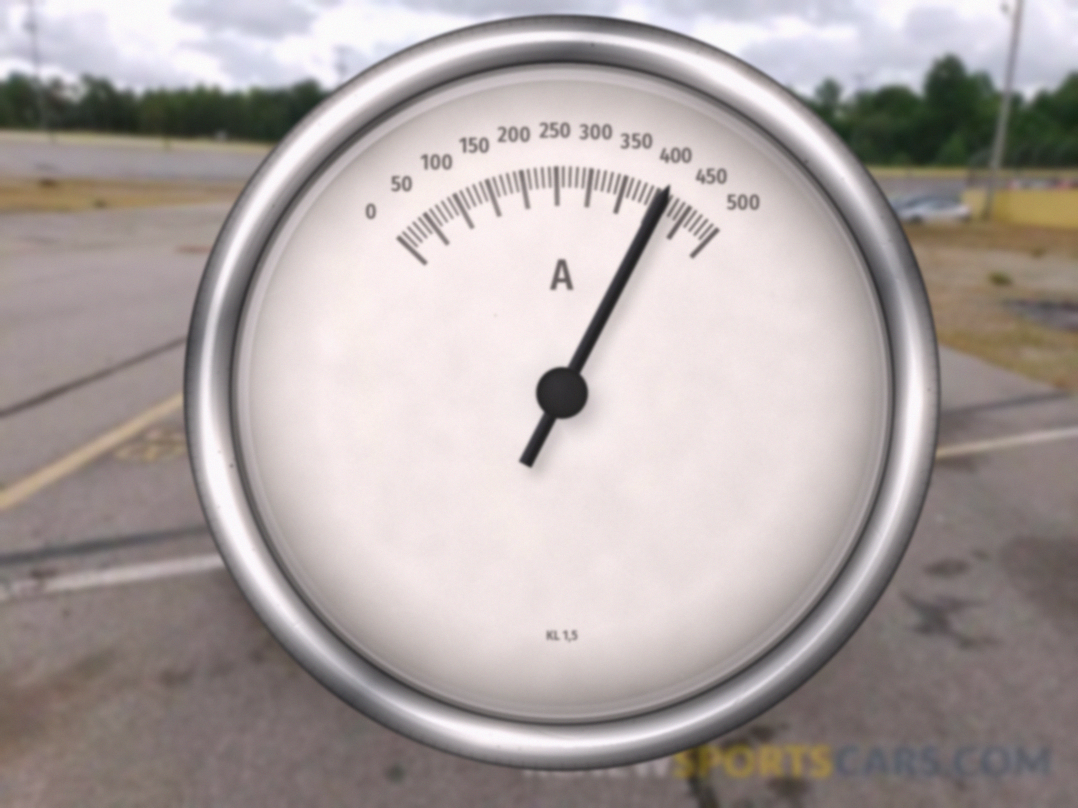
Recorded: 410 A
